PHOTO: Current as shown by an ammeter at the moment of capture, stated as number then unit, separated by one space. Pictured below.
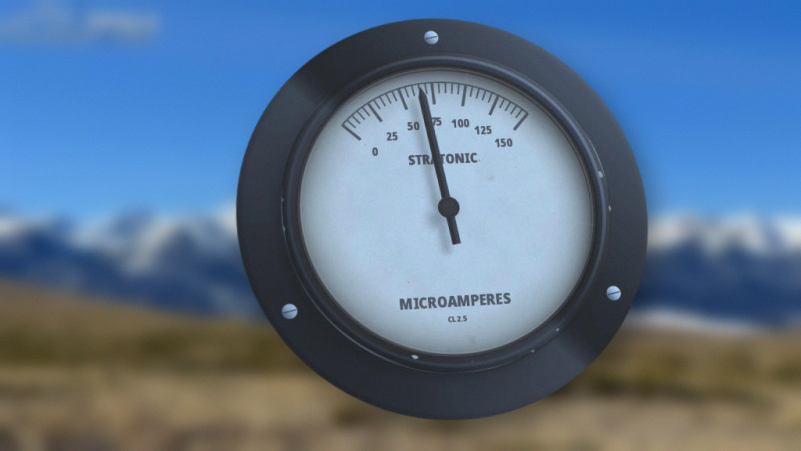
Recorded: 65 µA
